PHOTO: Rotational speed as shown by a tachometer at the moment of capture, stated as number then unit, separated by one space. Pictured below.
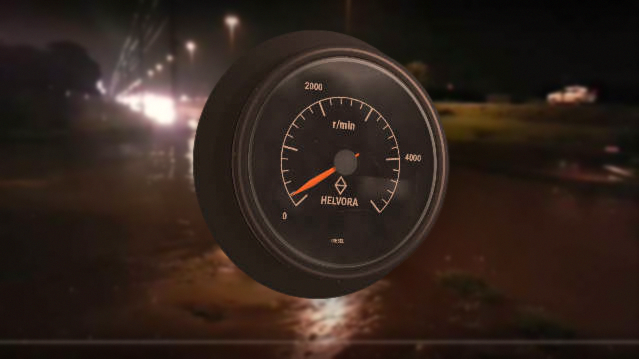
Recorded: 200 rpm
